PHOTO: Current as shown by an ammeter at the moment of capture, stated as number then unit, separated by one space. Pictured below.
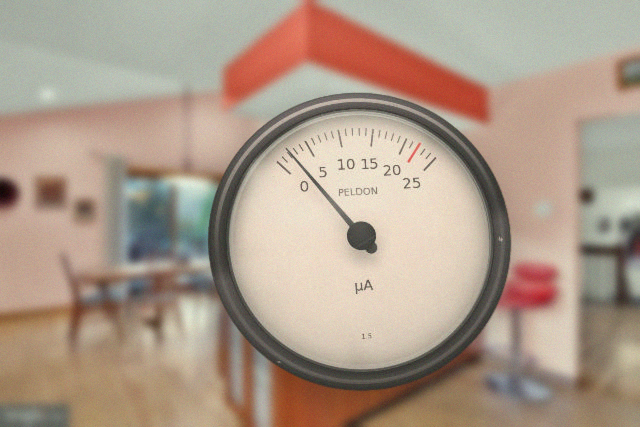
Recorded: 2 µA
